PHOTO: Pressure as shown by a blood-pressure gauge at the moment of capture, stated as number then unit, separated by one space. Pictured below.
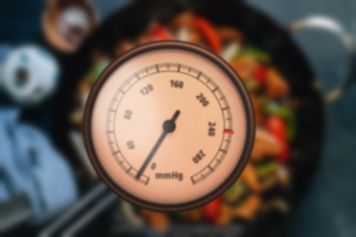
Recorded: 10 mmHg
